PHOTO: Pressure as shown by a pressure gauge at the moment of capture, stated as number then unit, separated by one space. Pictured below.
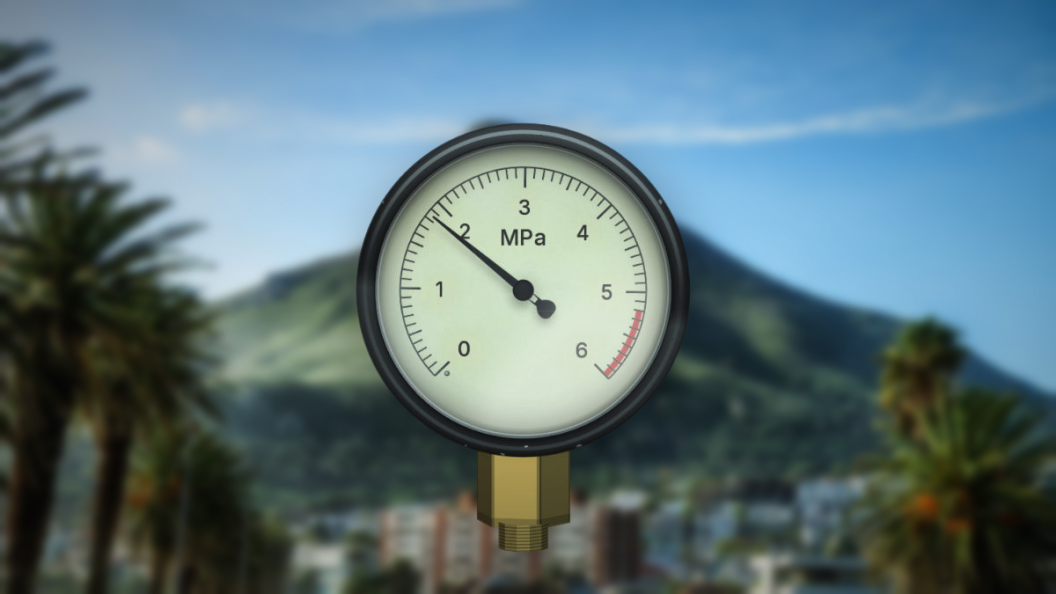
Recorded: 1.85 MPa
